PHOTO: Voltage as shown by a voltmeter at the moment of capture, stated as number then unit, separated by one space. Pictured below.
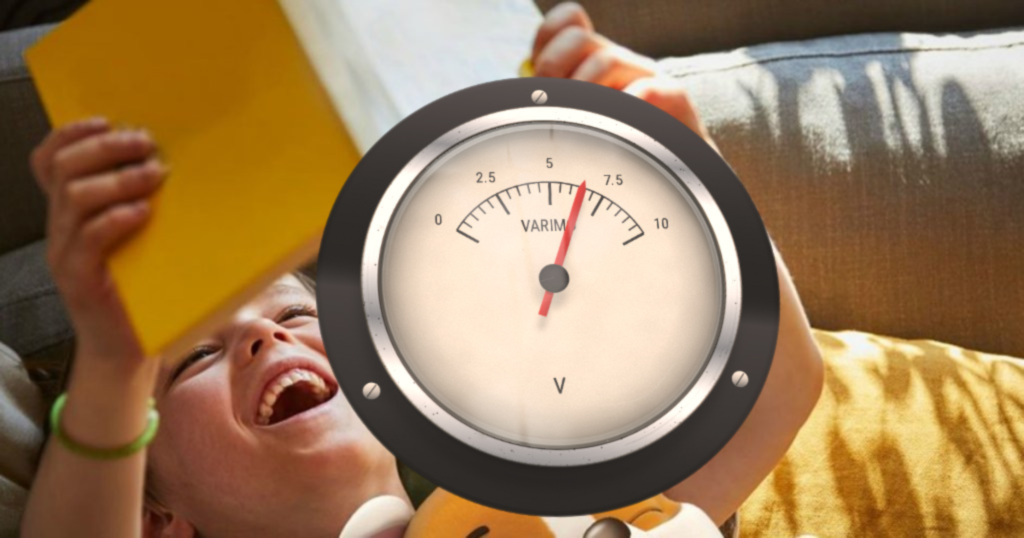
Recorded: 6.5 V
